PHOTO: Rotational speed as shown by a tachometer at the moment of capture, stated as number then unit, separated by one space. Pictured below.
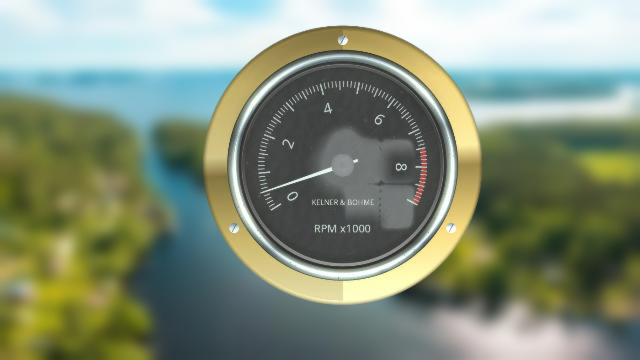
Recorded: 500 rpm
